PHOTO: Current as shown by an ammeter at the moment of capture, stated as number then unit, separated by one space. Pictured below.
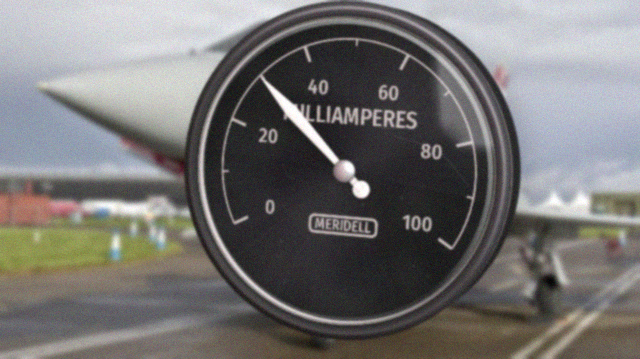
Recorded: 30 mA
